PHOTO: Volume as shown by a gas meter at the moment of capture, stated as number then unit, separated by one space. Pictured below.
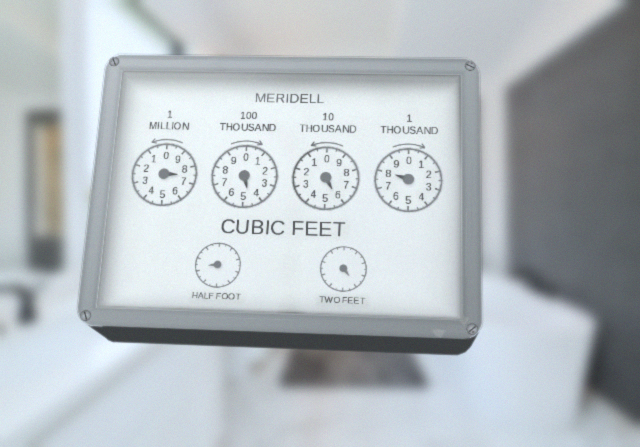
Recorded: 745800 ft³
